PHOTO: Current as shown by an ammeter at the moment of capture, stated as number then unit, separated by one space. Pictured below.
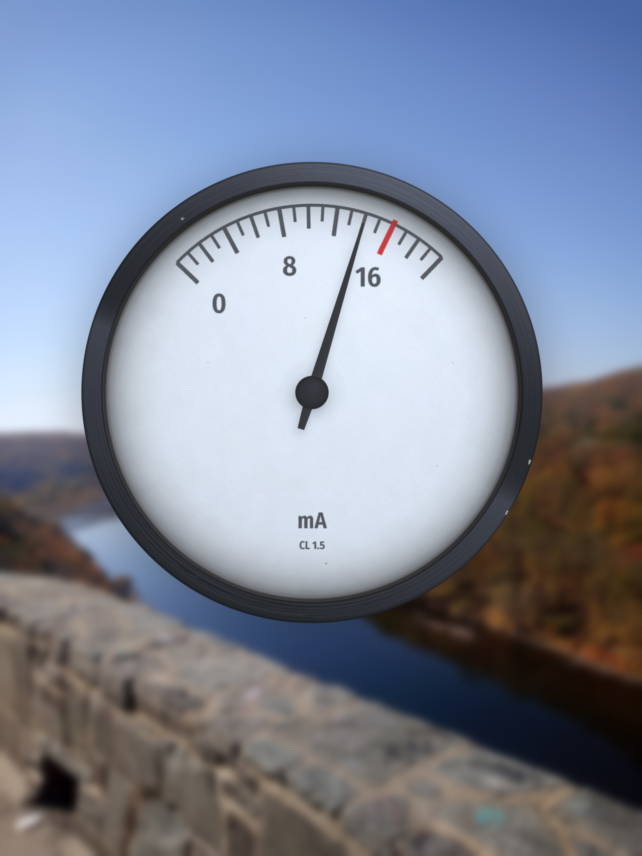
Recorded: 14 mA
